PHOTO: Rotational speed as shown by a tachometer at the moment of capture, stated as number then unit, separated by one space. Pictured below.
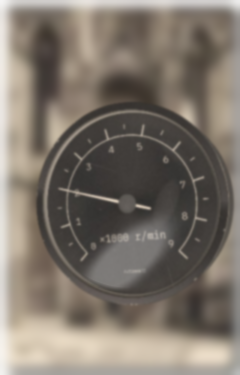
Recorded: 2000 rpm
